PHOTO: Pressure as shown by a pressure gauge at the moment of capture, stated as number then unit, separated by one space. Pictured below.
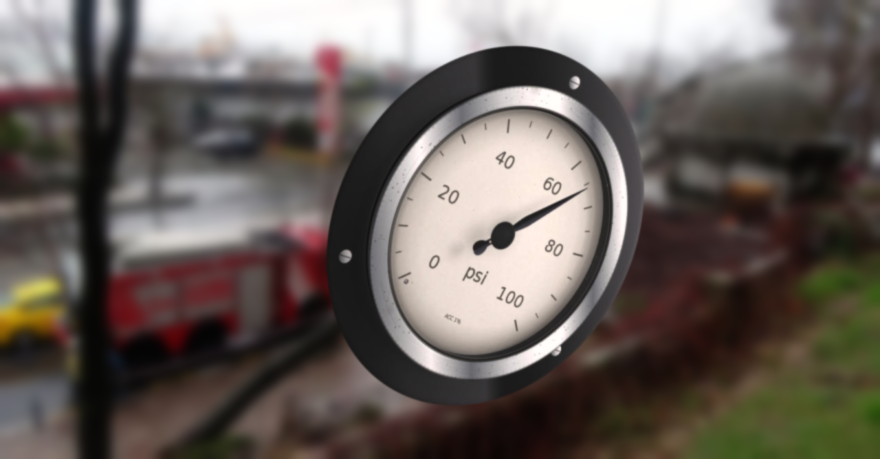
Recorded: 65 psi
